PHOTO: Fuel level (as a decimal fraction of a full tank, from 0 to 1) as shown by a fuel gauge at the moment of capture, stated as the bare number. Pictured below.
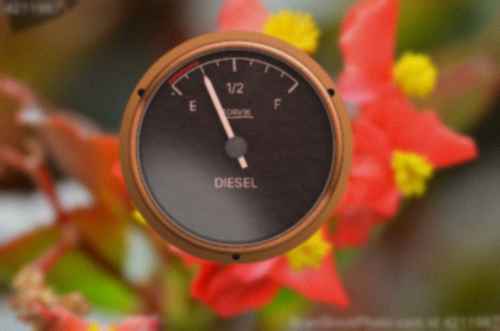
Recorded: 0.25
